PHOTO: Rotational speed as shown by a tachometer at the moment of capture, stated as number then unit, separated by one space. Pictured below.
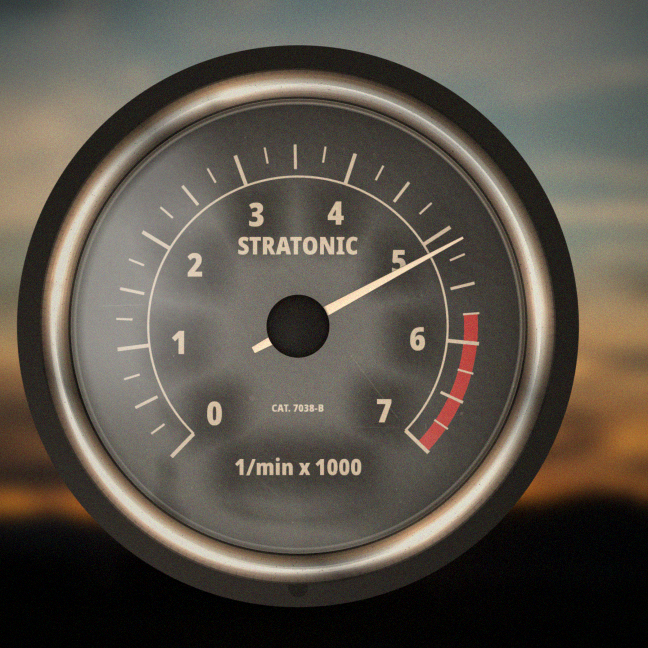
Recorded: 5125 rpm
